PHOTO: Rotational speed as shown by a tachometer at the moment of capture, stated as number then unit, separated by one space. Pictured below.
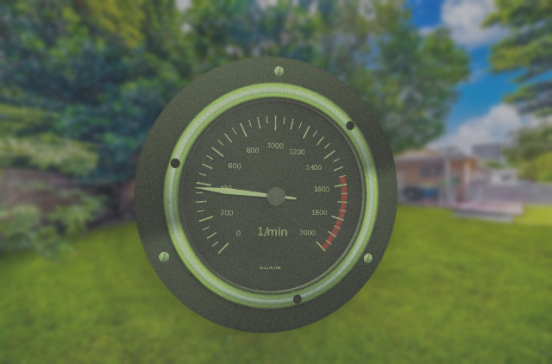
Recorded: 375 rpm
